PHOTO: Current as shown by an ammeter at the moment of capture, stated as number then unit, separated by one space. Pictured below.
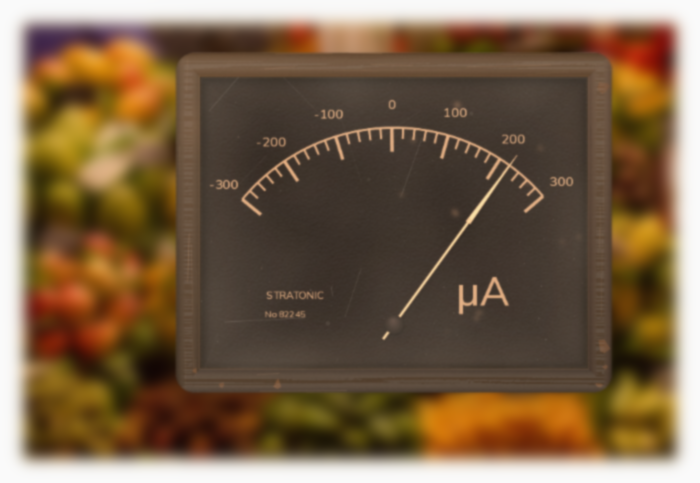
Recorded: 220 µA
